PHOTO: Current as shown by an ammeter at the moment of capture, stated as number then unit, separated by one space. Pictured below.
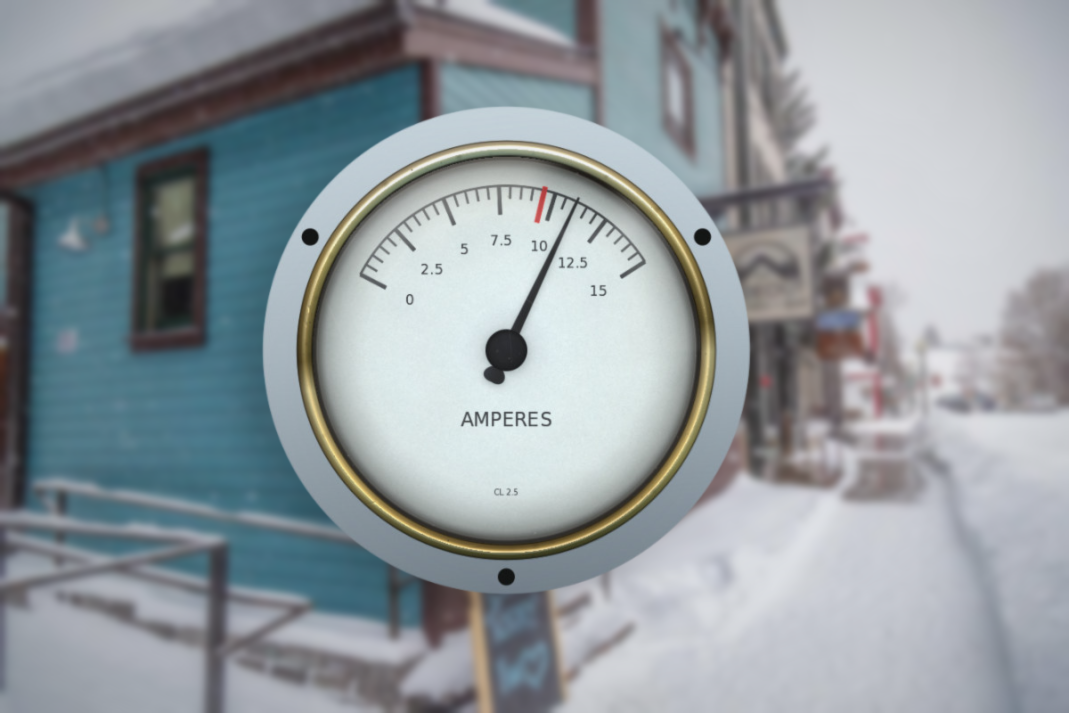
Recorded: 11 A
